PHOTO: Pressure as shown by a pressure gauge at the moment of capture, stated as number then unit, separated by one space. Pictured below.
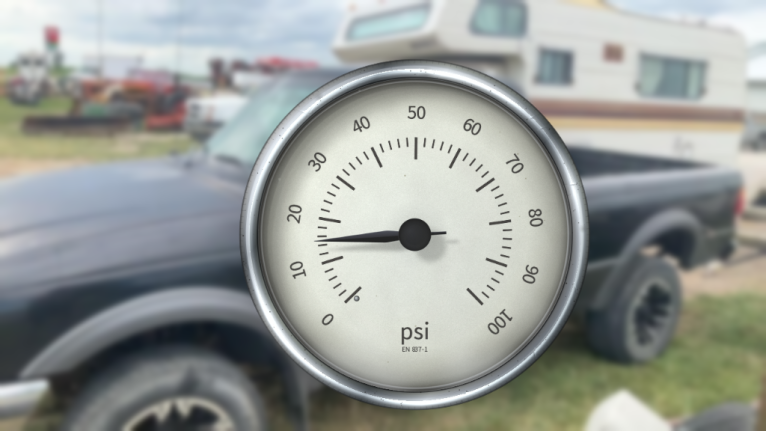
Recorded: 15 psi
